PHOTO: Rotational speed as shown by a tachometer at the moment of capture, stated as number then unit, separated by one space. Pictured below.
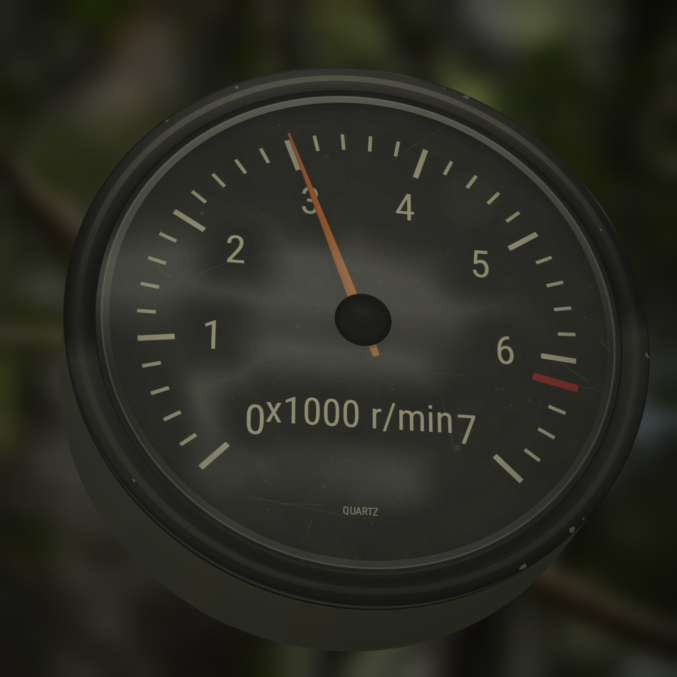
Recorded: 3000 rpm
